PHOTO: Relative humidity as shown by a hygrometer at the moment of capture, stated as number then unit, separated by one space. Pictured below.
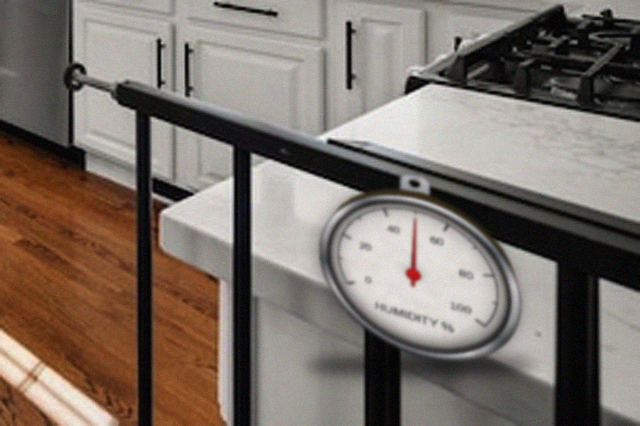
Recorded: 50 %
